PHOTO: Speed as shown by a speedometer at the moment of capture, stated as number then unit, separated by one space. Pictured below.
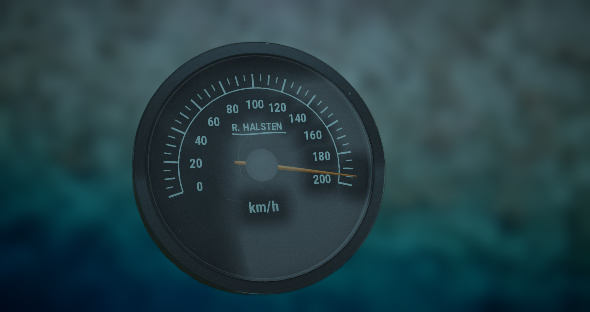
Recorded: 195 km/h
